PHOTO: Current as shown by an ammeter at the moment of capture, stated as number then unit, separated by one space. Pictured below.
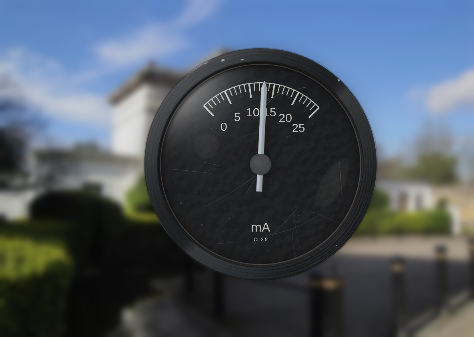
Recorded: 13 mA
